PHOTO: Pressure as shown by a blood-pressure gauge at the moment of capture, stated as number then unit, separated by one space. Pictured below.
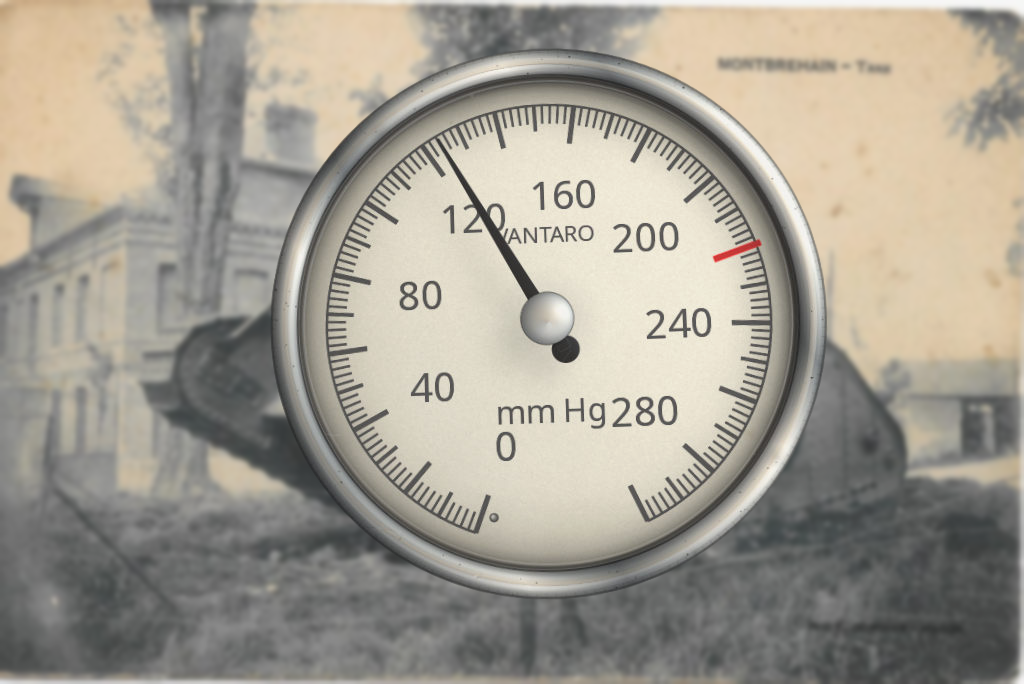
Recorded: 124 mmHg
